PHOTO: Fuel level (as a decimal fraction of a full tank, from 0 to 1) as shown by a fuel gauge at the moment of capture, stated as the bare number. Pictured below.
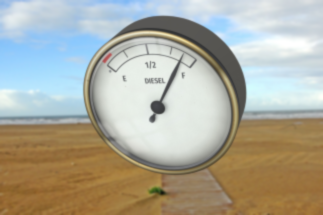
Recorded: 0.875
